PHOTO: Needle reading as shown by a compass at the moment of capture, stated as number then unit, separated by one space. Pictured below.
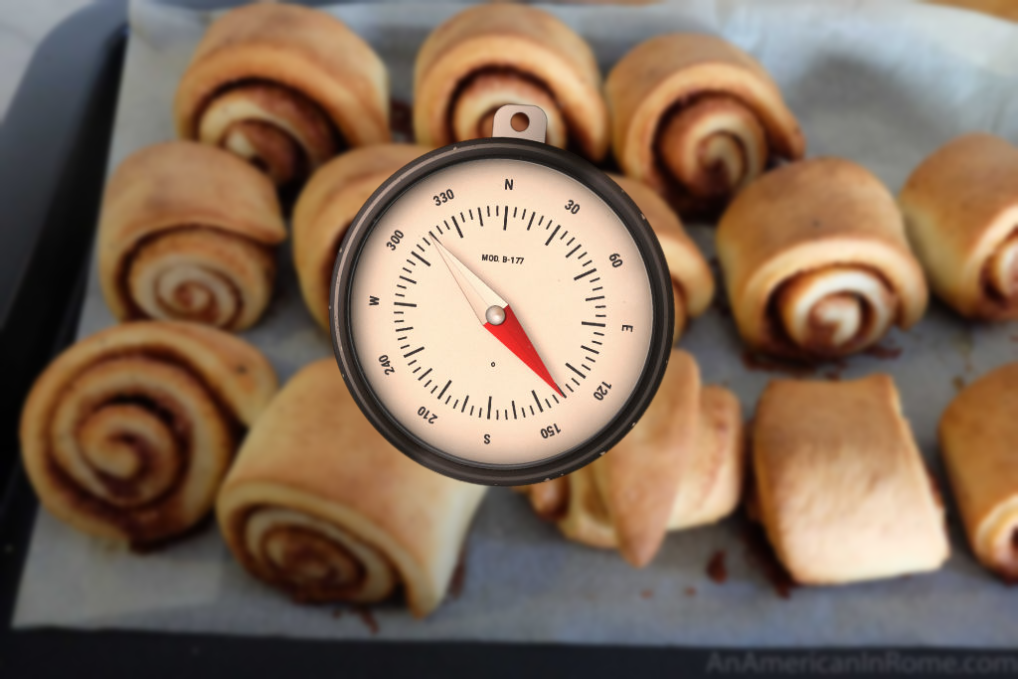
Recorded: 135 °
